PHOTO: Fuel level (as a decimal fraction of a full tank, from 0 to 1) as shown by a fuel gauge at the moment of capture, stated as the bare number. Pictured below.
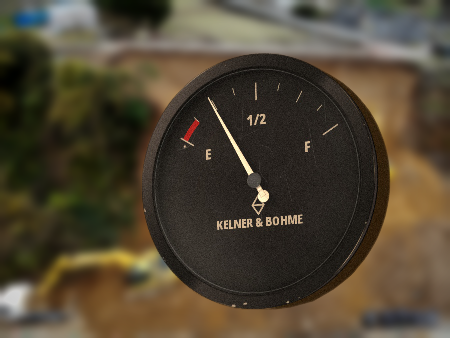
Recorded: 0.25
